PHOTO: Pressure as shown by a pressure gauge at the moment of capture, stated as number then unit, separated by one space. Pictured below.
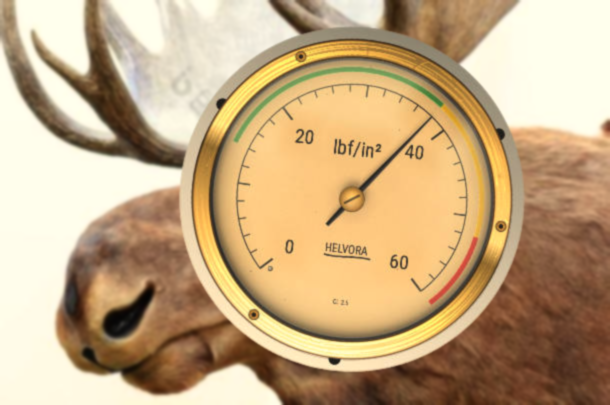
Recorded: 38 psi
